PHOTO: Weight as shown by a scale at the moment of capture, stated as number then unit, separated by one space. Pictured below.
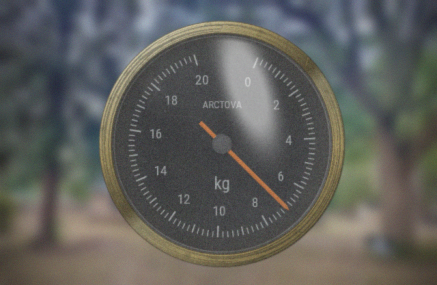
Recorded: 7 kg
